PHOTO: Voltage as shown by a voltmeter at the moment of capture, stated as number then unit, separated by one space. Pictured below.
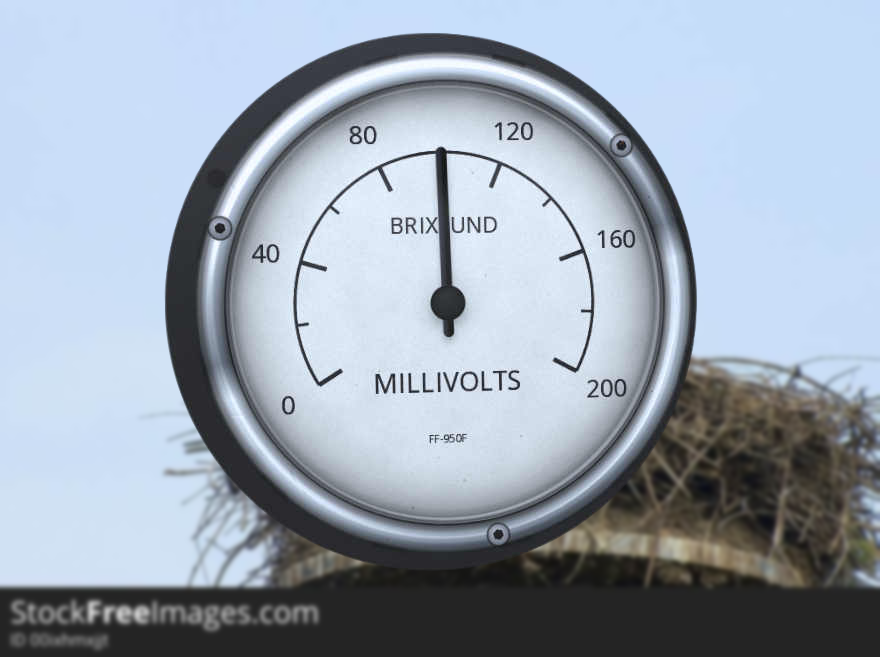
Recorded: 100 mV
